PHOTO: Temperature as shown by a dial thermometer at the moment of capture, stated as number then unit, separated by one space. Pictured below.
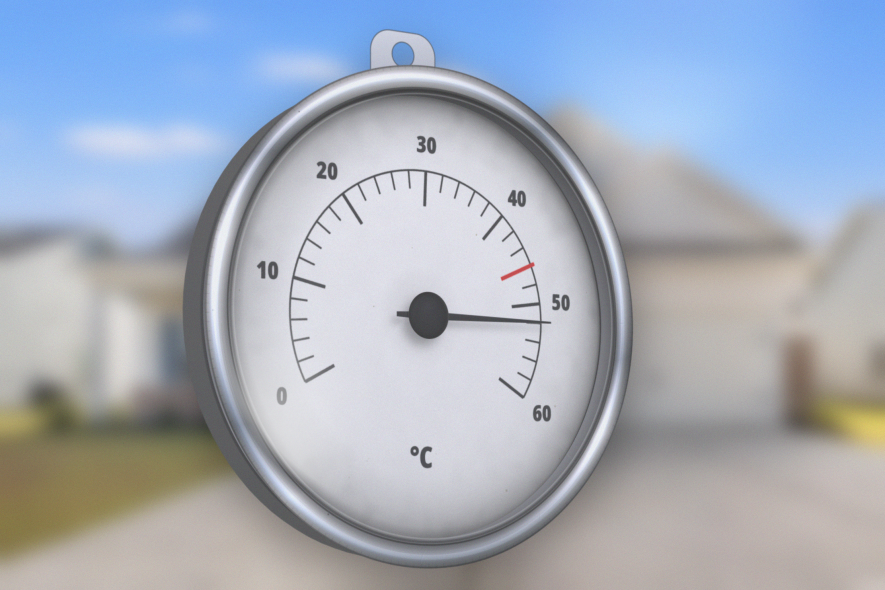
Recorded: 52 °C
